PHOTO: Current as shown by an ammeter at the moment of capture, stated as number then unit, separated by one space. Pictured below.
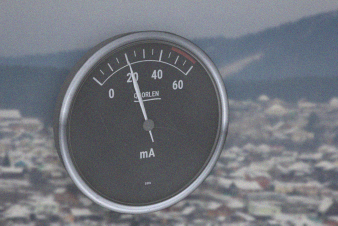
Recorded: 20 mA
